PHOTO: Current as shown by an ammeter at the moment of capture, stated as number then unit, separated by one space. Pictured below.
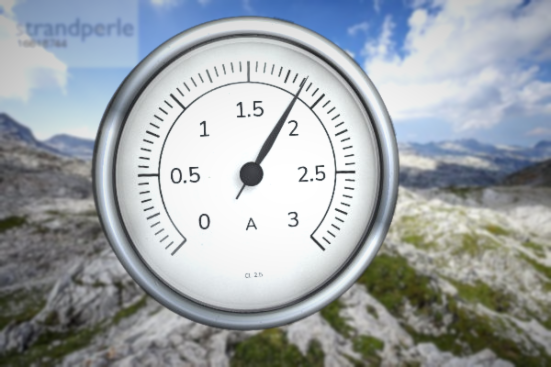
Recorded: 1.85 A
